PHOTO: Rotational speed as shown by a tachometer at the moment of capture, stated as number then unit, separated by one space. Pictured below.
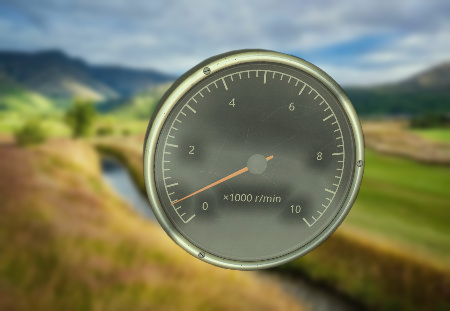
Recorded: 600 rpm
